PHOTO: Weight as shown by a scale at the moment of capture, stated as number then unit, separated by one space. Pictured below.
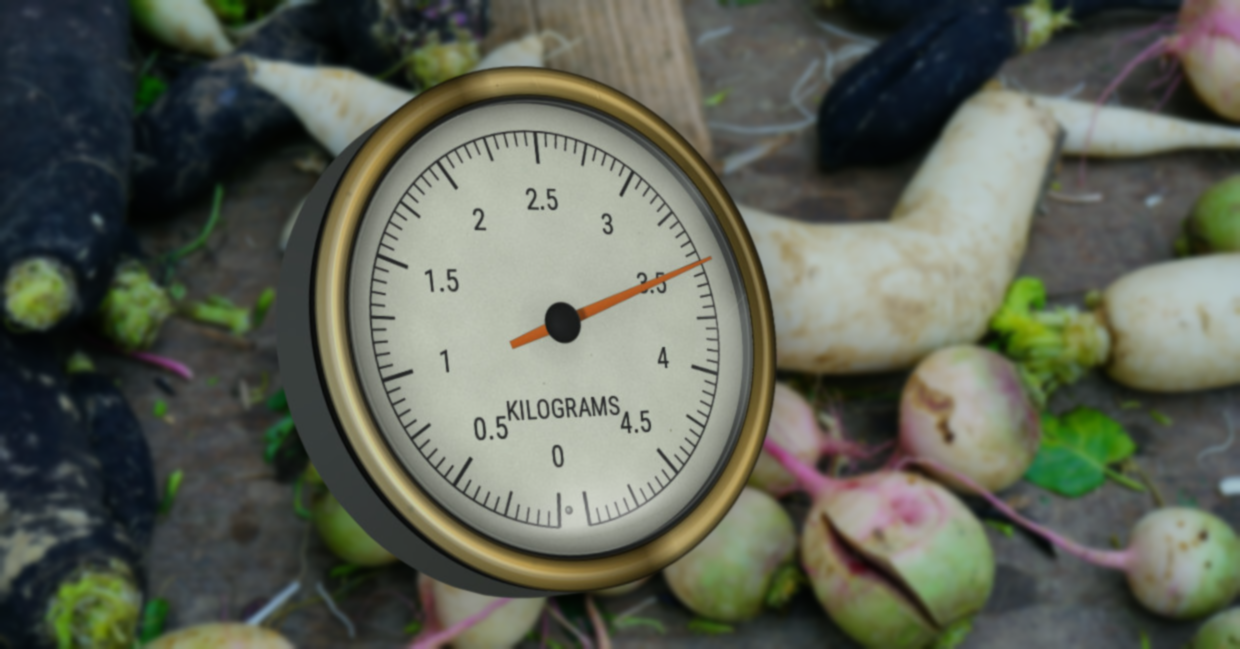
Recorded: 3.5 kg
